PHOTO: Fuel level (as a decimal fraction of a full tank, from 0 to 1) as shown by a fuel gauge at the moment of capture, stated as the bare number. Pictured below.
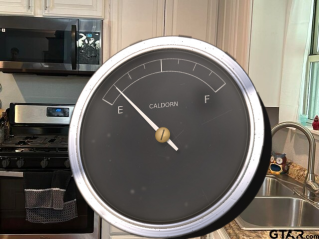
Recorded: 0.125
